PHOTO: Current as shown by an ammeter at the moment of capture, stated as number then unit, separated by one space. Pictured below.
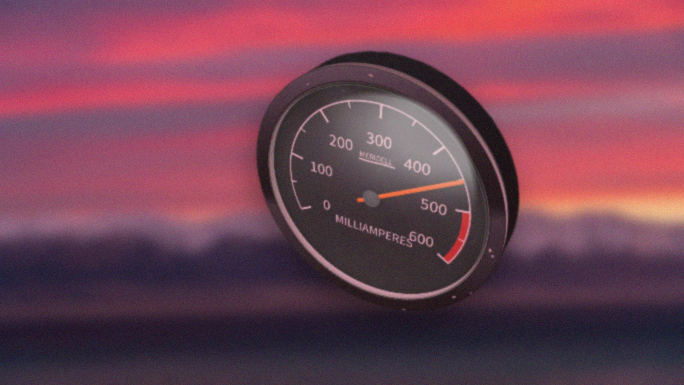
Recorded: 450 mA
